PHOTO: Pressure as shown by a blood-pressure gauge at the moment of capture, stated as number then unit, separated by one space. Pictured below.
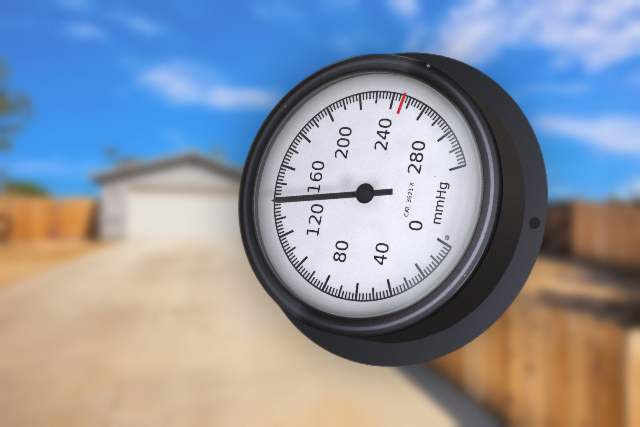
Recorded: 140 mmHg
